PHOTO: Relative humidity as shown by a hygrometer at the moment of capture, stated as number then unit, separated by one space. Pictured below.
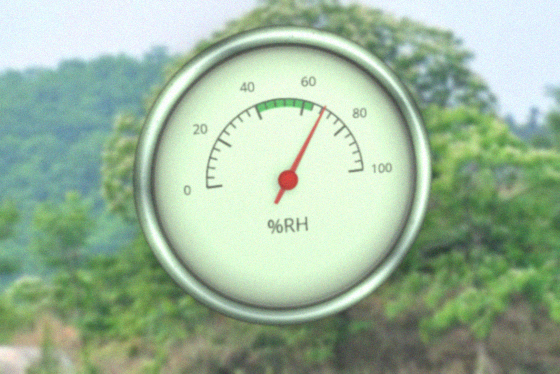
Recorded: 68 %
